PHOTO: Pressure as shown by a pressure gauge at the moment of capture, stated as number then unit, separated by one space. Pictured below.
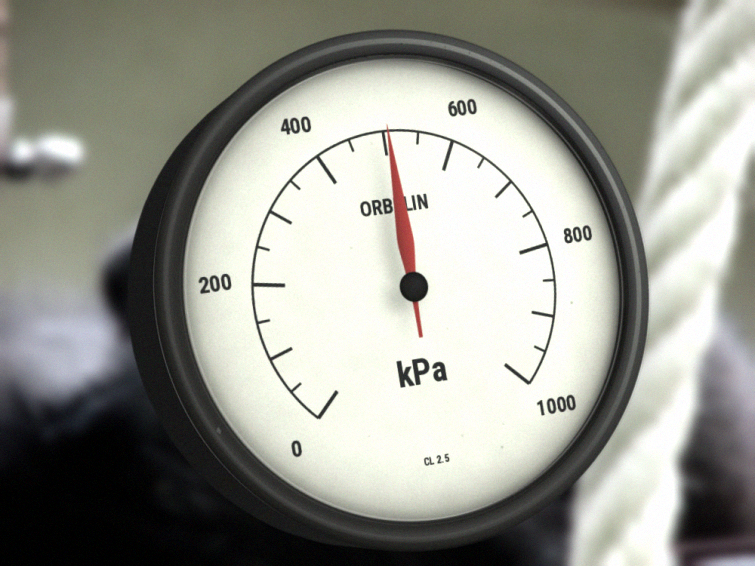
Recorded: 500 kPa
